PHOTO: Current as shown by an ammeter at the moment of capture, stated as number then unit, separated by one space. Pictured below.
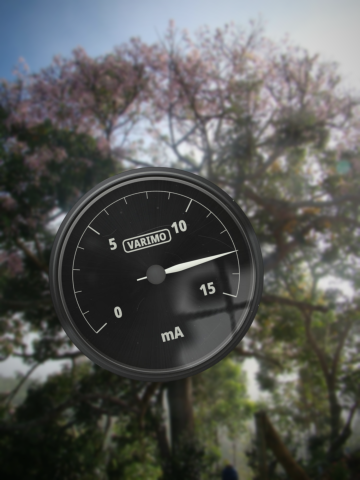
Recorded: 13 mA
